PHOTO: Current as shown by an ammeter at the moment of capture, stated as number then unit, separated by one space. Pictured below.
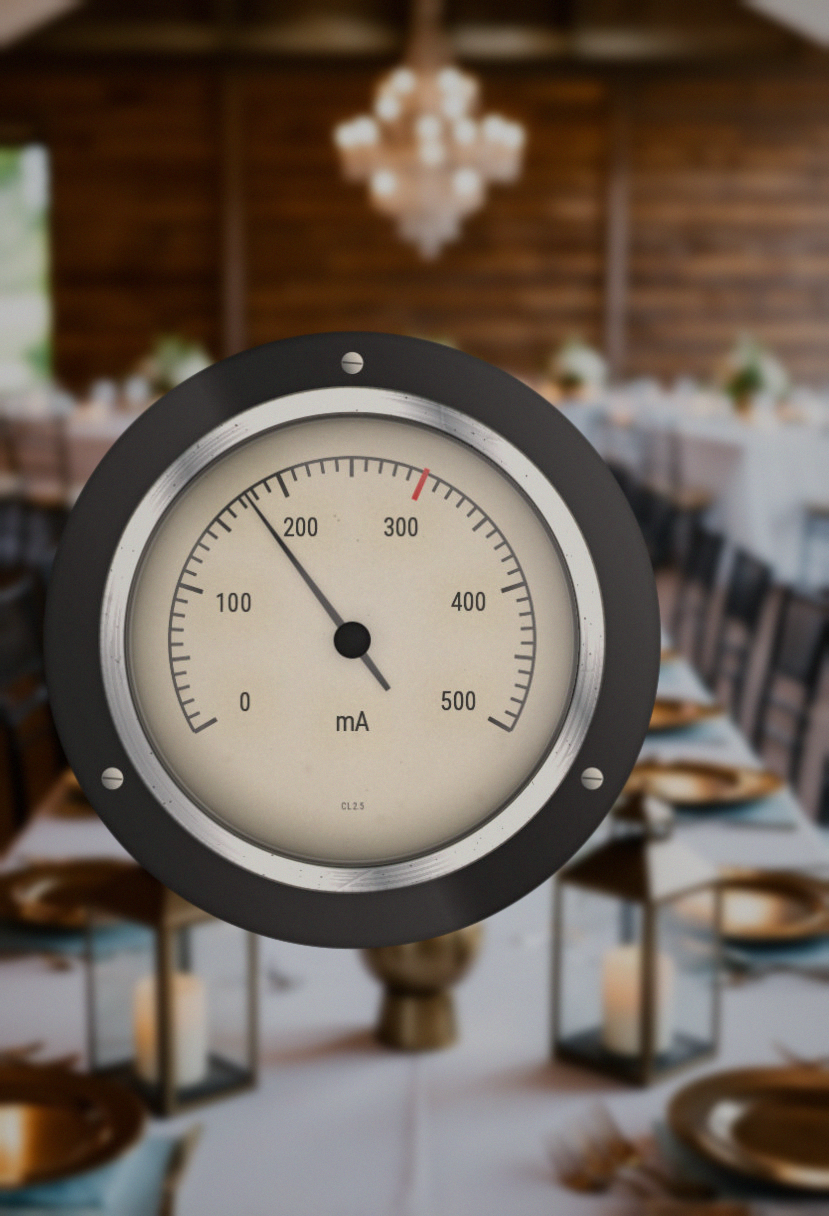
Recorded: 175 mA
